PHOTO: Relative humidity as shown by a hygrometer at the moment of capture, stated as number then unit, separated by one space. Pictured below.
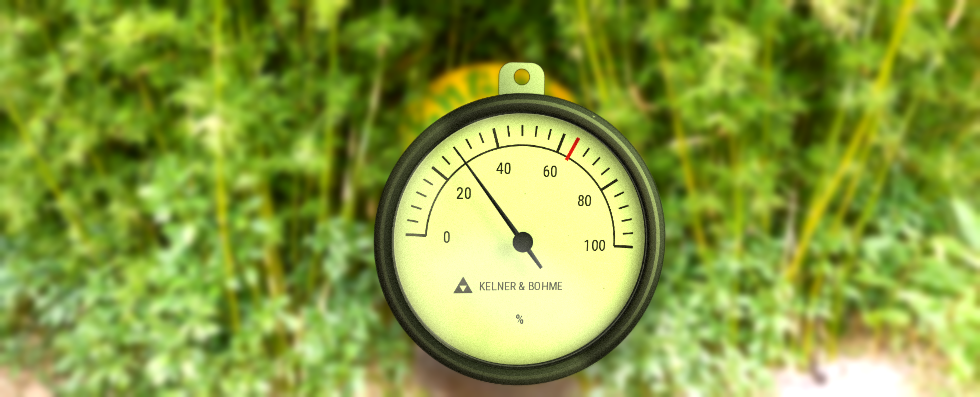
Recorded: 28 %
